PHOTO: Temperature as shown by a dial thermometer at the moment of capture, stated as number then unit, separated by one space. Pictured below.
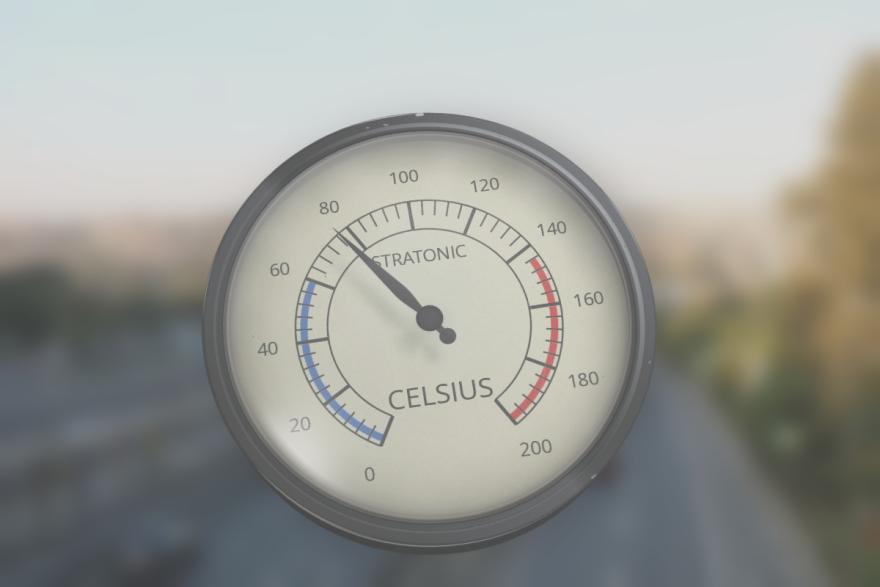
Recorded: 76 °C
